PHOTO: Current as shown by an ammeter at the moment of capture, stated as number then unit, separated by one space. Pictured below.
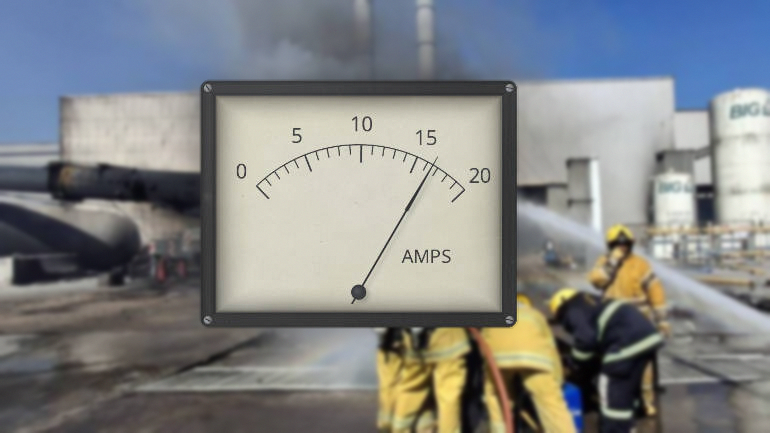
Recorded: 16.5 A
